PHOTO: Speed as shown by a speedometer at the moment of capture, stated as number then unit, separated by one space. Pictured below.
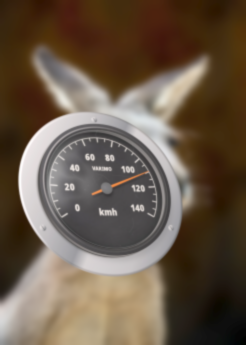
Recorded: 110 km/h
